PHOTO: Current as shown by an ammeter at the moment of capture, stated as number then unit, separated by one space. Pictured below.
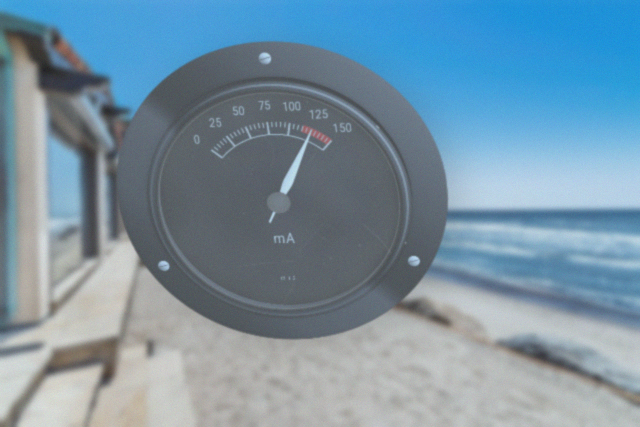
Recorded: 125 mA
